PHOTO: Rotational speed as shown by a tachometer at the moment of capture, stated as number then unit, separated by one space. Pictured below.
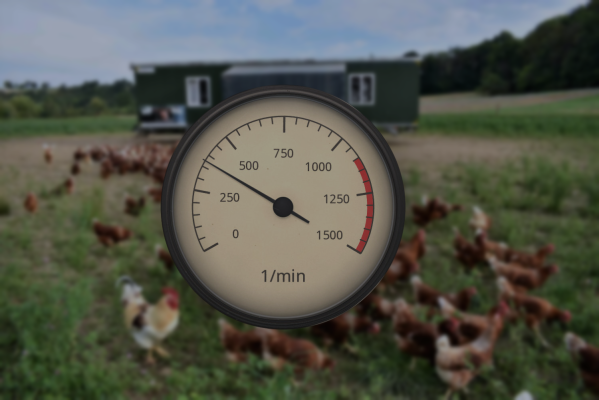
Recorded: 375 rpm
